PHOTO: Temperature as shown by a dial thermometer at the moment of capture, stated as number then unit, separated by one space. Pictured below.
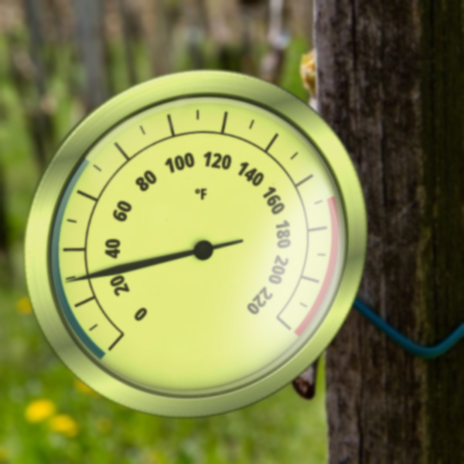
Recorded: 30 °F
